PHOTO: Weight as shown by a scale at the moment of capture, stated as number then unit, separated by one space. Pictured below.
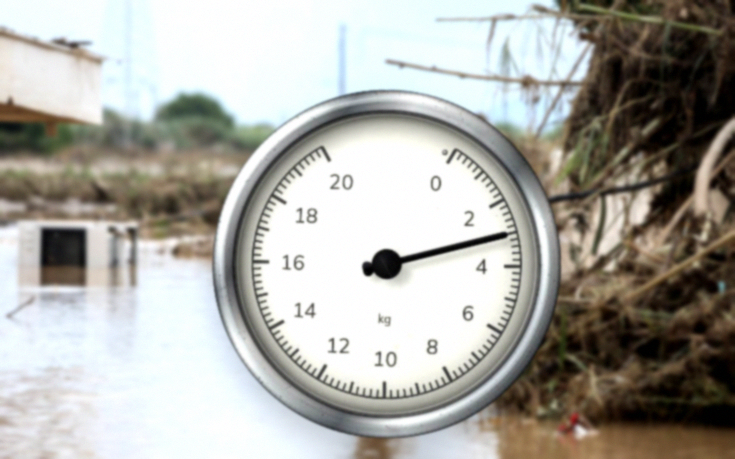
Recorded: 3 kg
